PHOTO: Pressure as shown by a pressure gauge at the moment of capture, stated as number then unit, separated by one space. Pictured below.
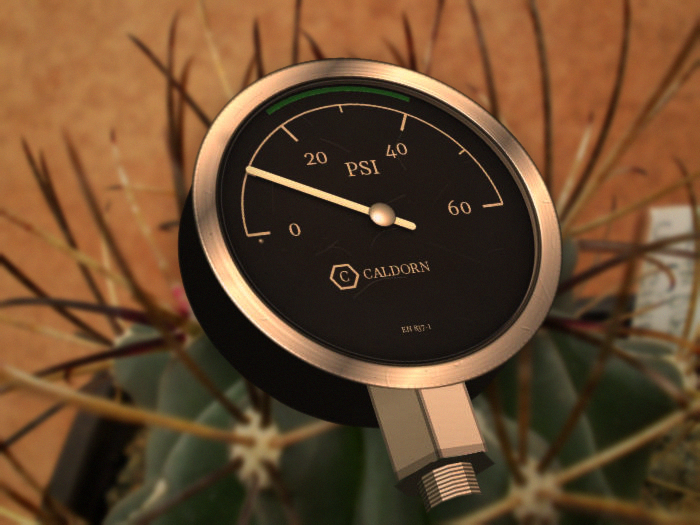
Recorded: 10 psi
